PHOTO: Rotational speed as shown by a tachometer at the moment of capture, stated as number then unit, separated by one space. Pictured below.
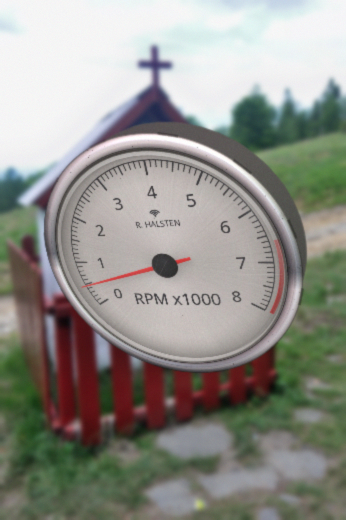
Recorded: 500 rpm
